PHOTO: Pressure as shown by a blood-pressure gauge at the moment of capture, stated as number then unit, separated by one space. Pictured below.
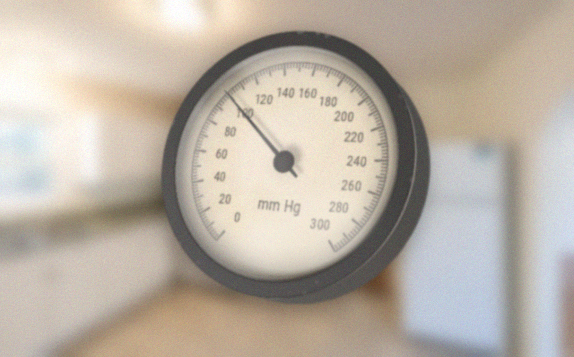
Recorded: 100 mmHg
